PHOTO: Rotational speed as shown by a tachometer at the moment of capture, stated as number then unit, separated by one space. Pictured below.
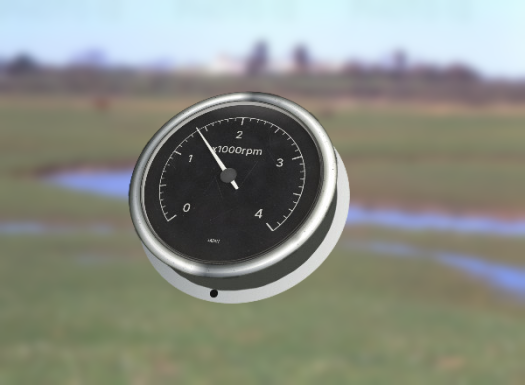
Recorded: 1400 rpm
